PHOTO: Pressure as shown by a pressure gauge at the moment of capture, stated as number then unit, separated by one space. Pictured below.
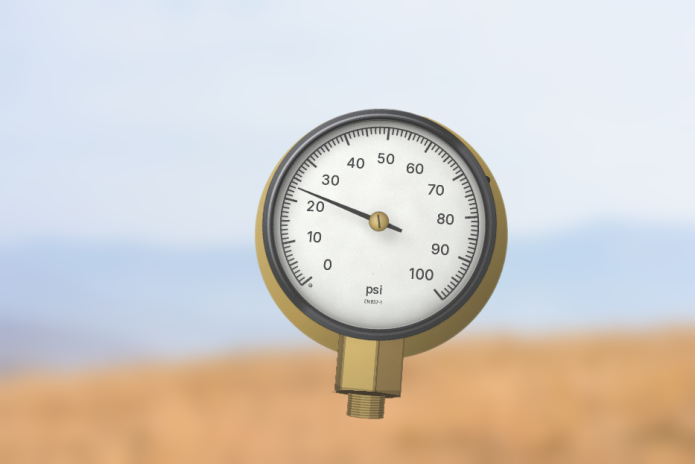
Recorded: 23 psi
